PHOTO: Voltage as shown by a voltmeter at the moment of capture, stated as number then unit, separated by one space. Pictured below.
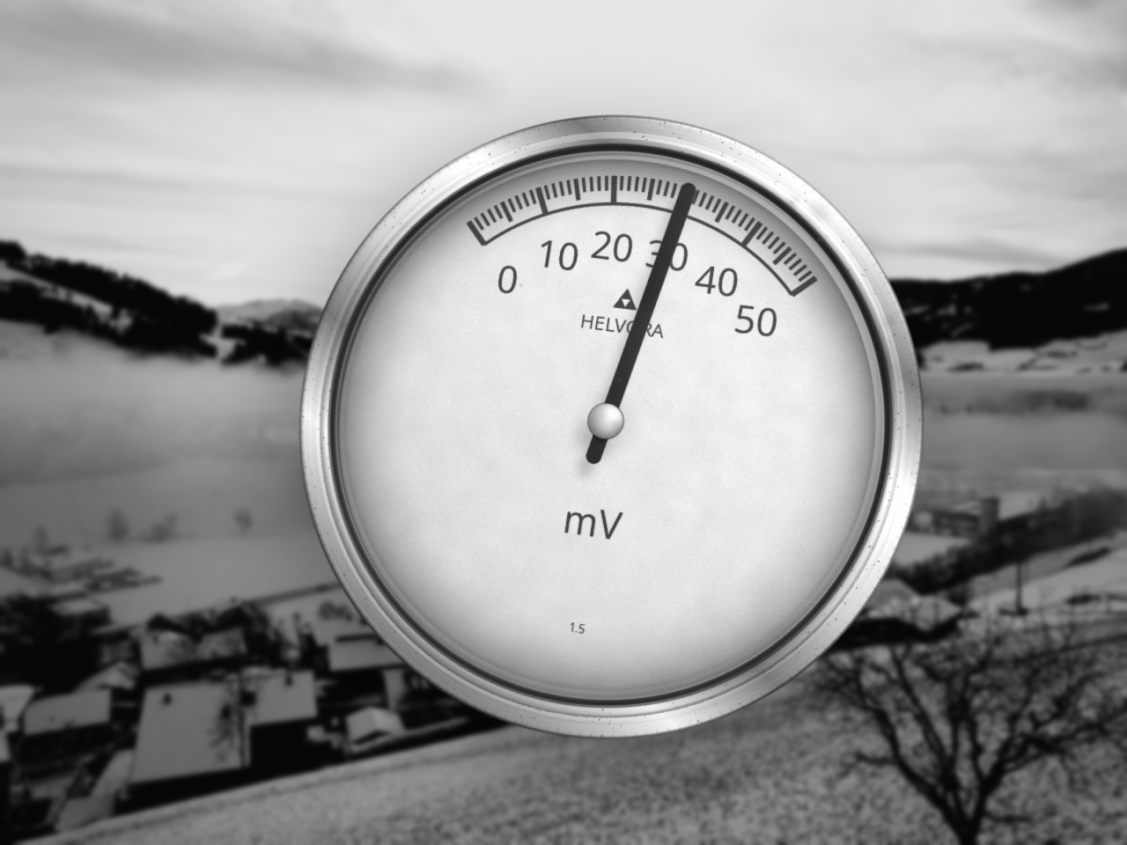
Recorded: 30 mV
